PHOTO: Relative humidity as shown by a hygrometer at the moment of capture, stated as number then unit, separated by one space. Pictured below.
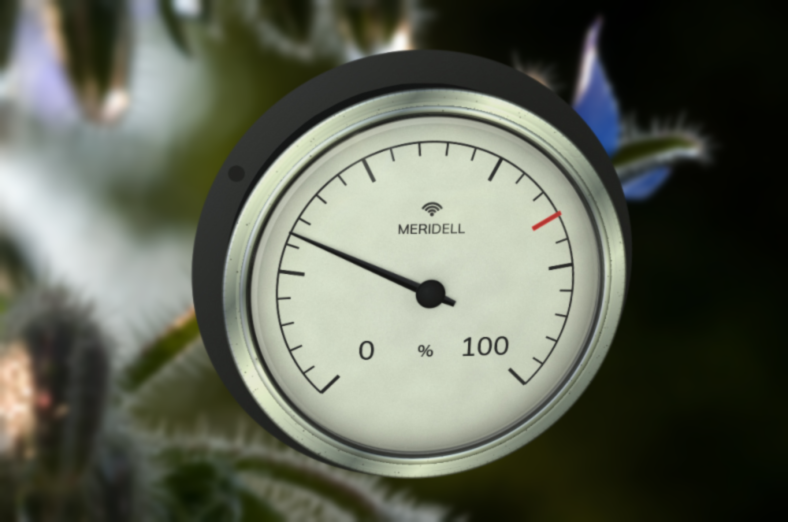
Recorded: 26 %
